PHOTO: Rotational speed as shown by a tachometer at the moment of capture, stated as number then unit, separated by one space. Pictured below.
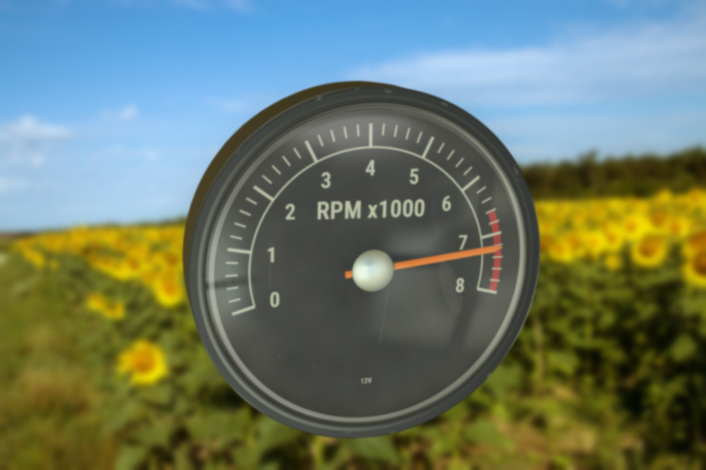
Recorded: 7200 rpm
